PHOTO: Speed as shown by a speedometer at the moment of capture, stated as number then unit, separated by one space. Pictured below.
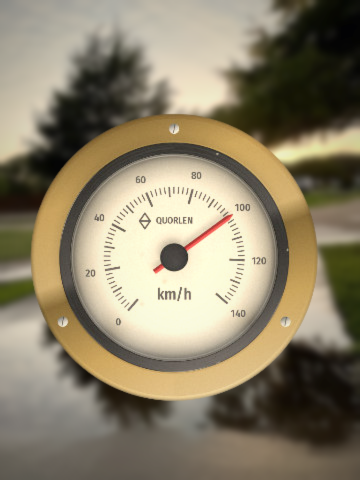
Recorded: 100 km/h
